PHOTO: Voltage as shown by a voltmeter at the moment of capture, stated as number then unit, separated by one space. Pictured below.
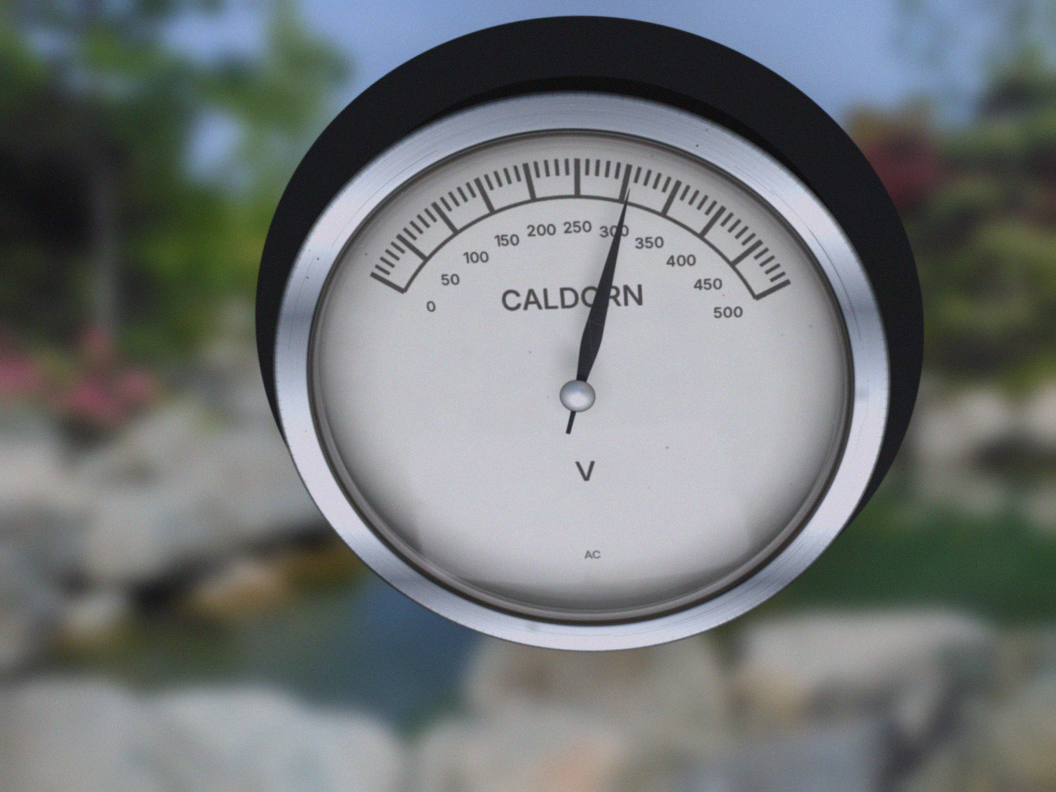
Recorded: 305 V
